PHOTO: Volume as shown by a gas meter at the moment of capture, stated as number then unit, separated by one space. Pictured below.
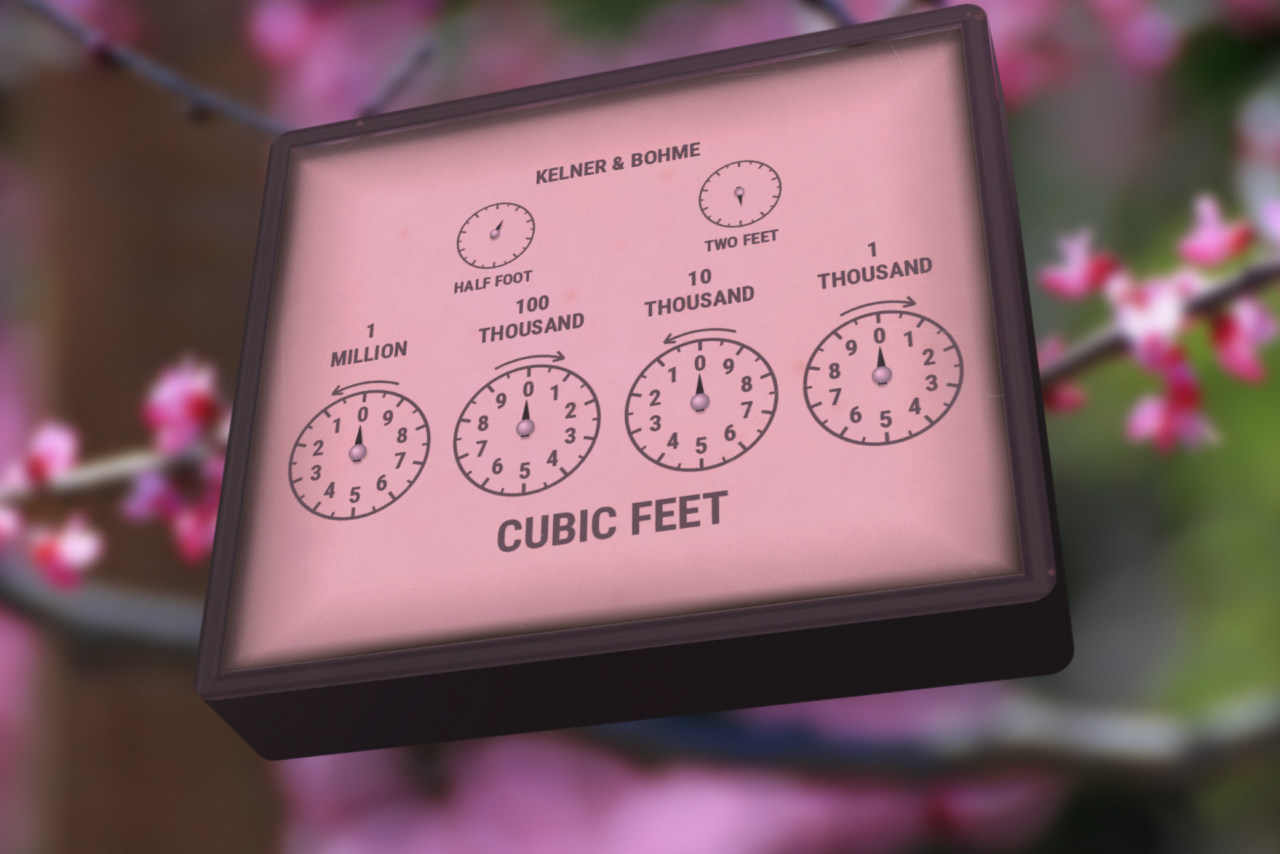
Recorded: 0 ft³
